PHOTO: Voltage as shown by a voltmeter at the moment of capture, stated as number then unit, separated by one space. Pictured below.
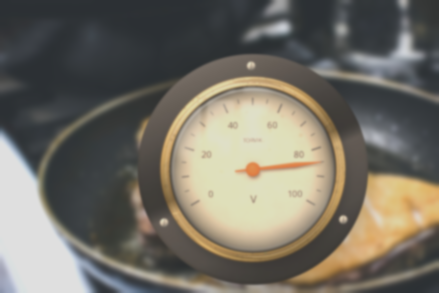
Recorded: 85 V
